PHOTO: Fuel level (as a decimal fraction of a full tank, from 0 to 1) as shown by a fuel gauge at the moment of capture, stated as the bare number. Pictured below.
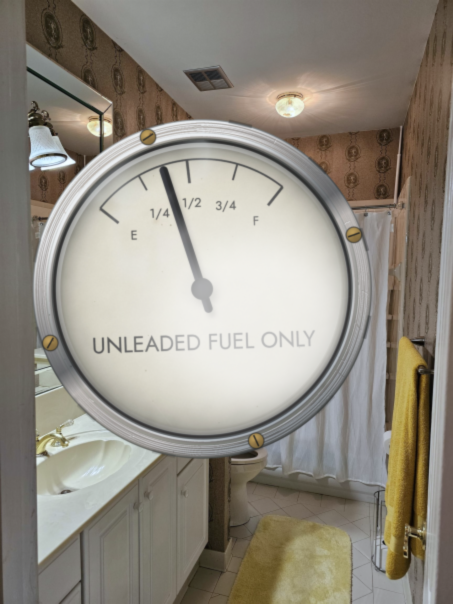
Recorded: 0.375
